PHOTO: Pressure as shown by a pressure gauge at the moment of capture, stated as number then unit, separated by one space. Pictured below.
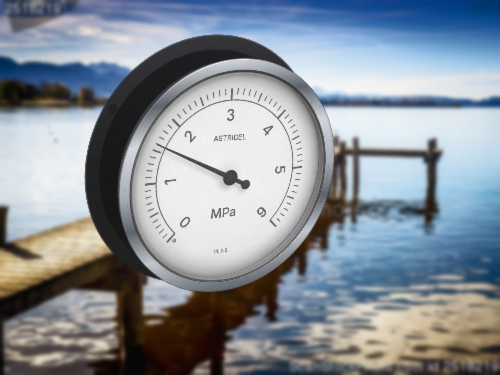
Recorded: 1.6 MPa
